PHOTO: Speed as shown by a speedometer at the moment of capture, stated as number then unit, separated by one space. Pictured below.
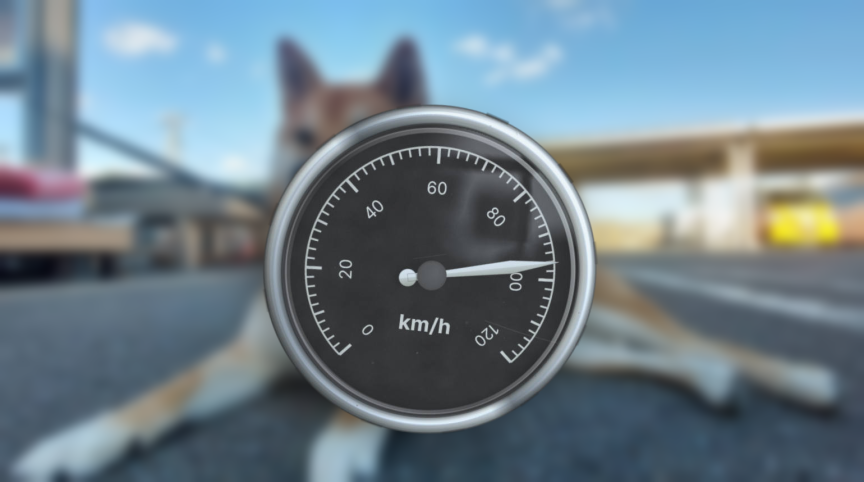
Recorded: 96 km/h
